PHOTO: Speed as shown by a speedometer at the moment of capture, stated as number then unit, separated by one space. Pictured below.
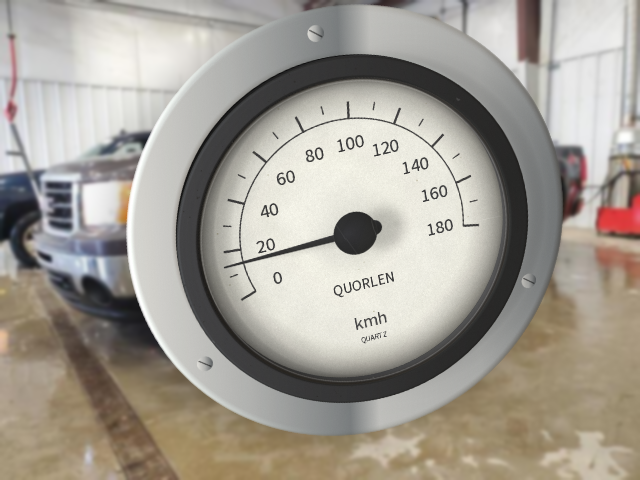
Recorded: 15 km/h
